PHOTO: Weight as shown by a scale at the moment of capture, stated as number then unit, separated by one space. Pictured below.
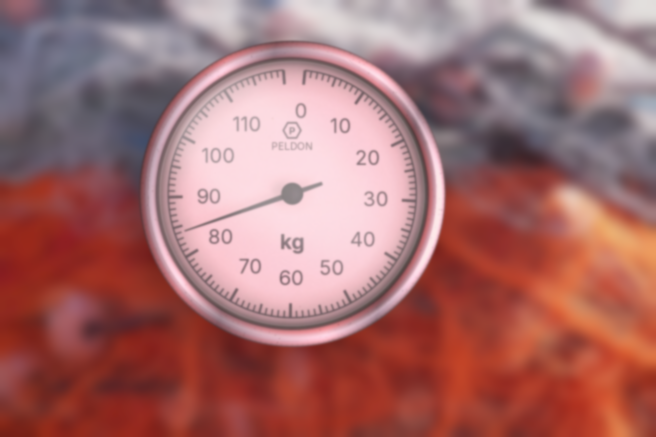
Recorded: 84 kg
